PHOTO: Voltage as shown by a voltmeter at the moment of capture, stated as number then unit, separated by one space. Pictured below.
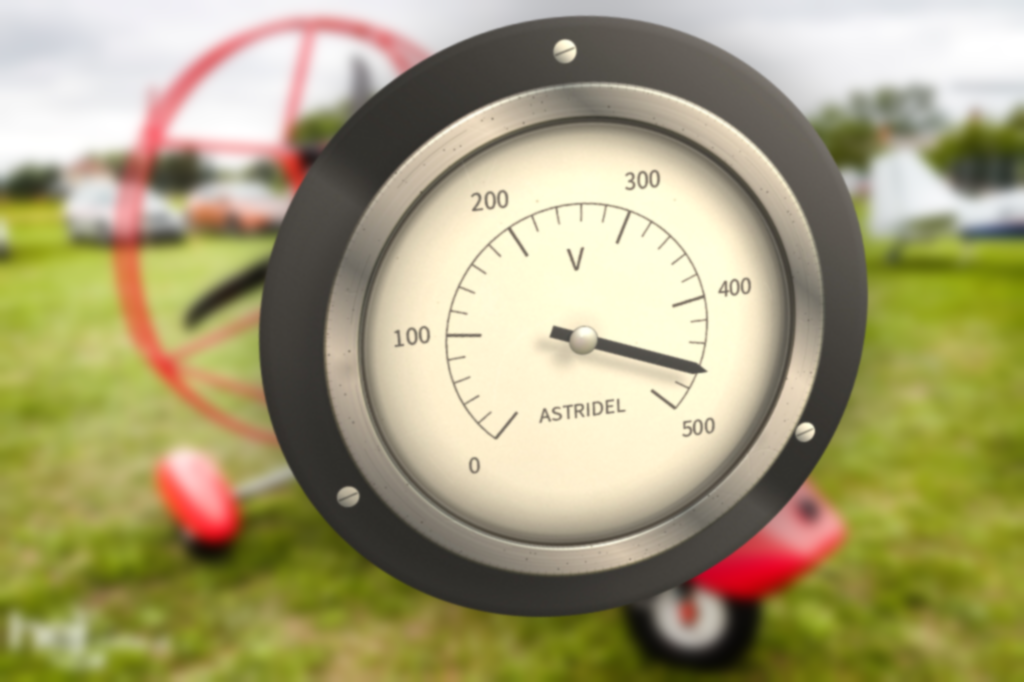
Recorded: 460 V
